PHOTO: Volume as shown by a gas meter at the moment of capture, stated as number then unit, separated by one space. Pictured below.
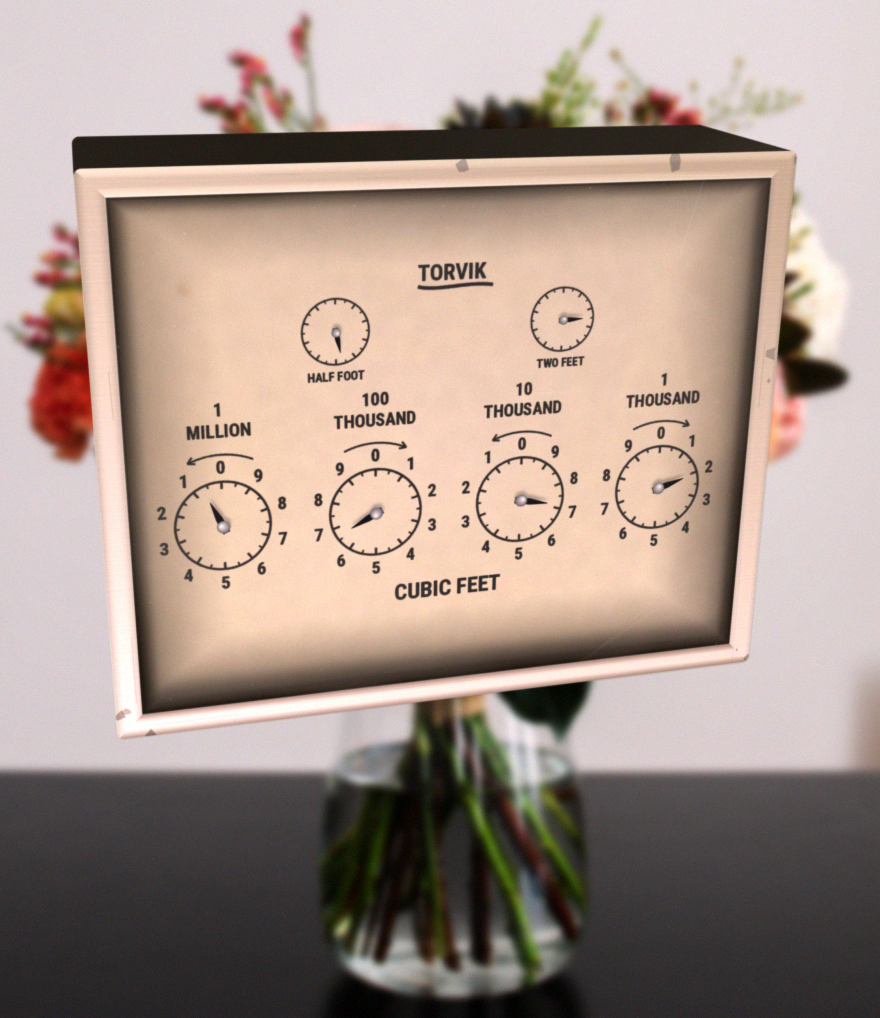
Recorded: 67200 ft³
